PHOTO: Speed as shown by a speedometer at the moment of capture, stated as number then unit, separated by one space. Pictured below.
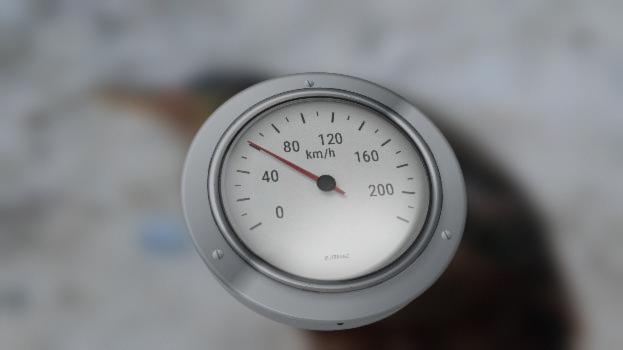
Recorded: 60 km/h
